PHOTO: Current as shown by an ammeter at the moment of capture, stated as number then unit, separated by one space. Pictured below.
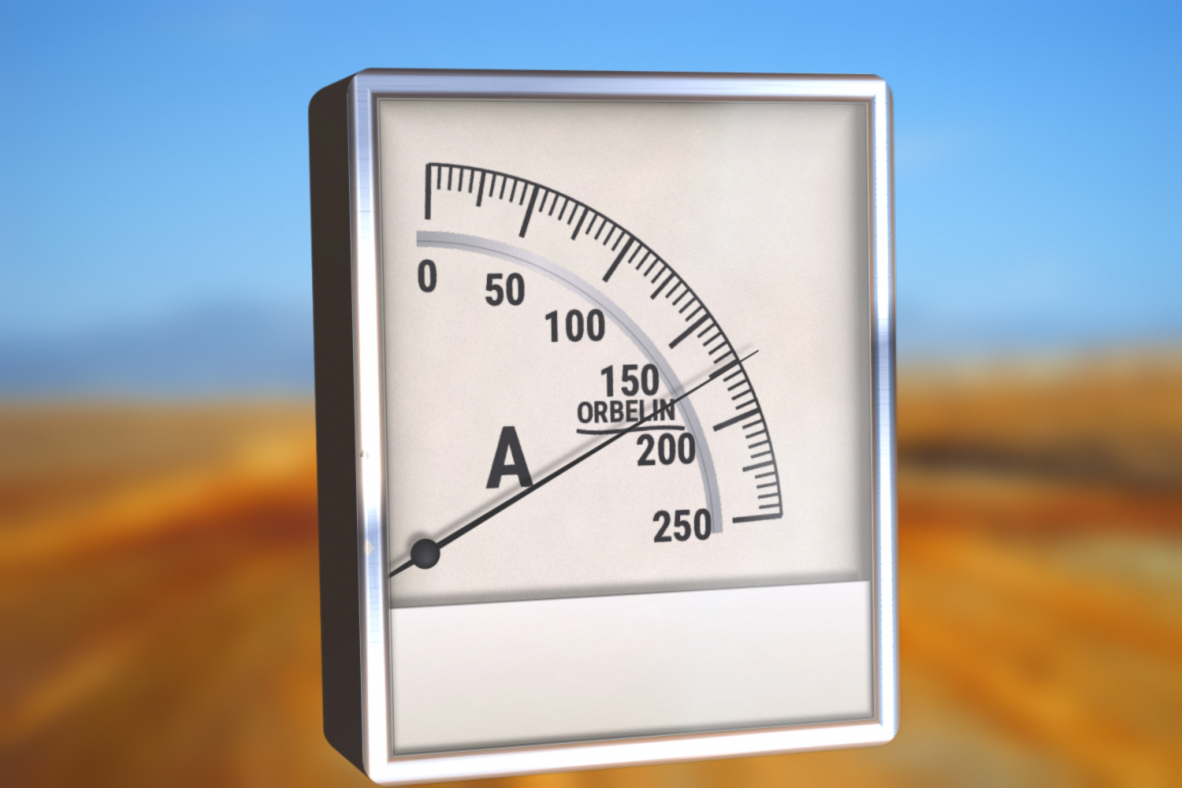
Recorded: 175 A
